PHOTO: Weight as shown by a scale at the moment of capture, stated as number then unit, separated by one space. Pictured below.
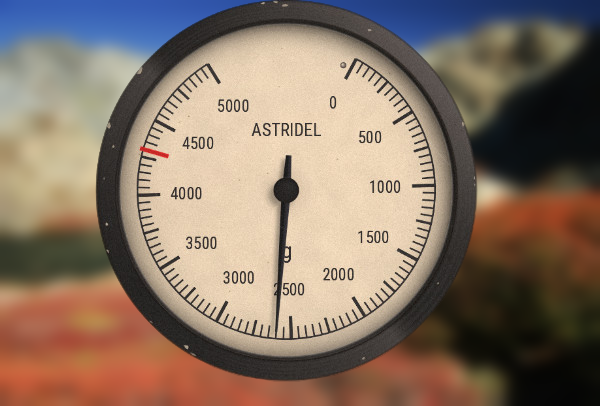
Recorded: 2600 g
